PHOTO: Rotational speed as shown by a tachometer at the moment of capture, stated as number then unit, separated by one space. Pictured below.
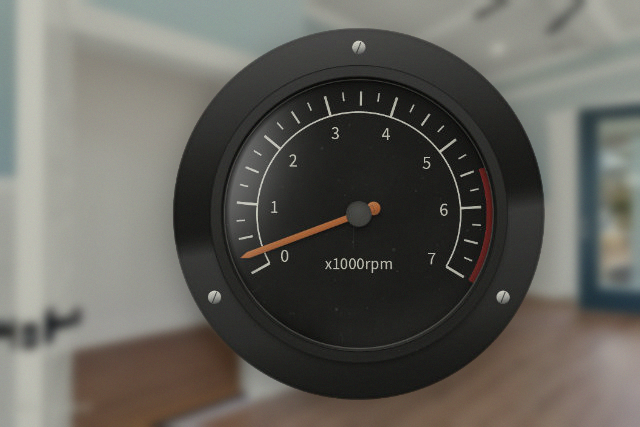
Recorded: 250 rpm
